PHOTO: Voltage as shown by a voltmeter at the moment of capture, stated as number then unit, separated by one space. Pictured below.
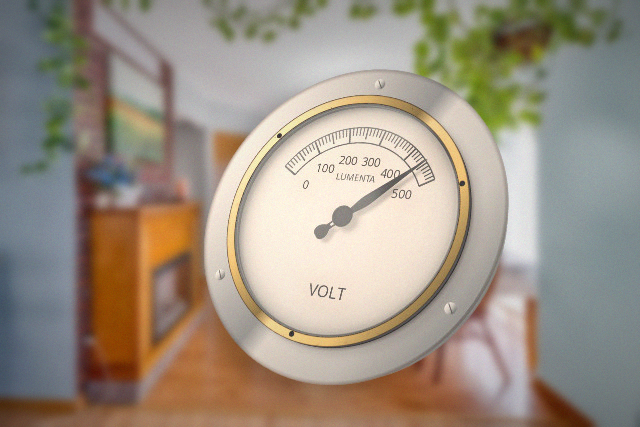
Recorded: 450 V
